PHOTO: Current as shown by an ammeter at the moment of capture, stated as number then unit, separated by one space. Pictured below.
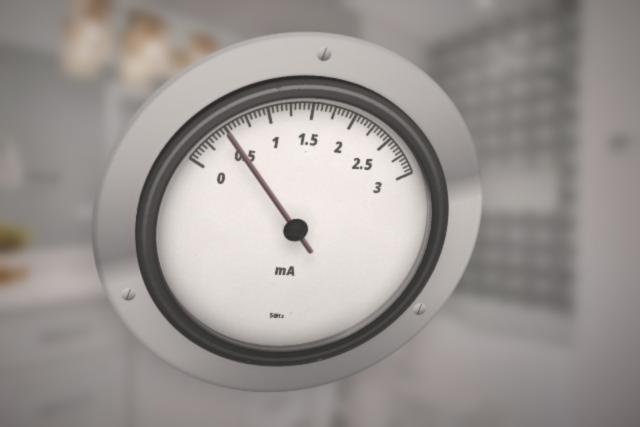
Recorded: 0.5 mA
